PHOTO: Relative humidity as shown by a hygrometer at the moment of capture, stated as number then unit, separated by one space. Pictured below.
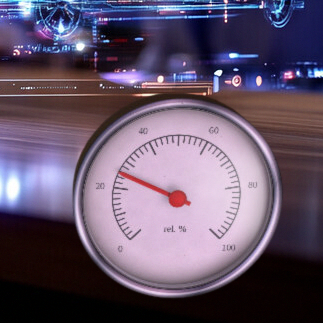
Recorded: 26 %
